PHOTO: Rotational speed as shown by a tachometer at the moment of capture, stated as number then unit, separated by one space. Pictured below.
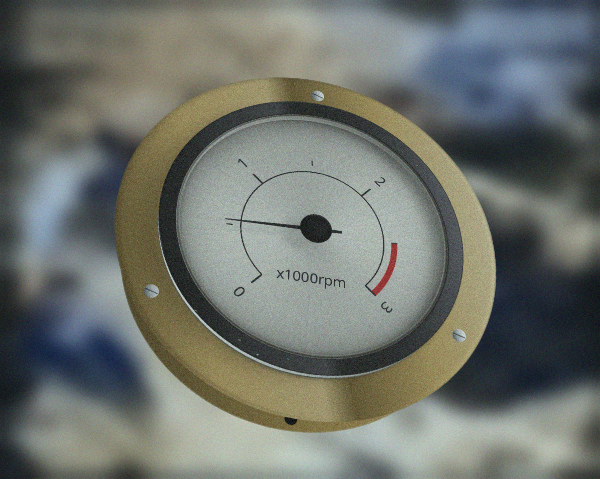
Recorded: 500 rpm
